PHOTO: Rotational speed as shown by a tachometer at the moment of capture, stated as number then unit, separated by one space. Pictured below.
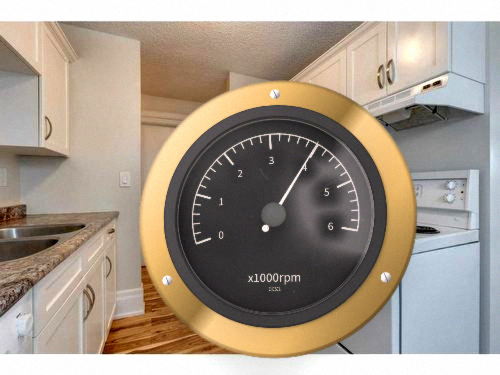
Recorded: 4000 rpm
